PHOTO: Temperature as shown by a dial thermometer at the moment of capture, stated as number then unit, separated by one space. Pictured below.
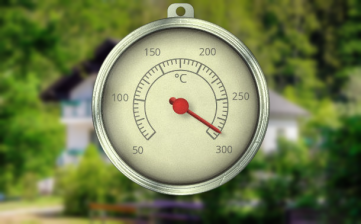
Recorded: 290 °C
